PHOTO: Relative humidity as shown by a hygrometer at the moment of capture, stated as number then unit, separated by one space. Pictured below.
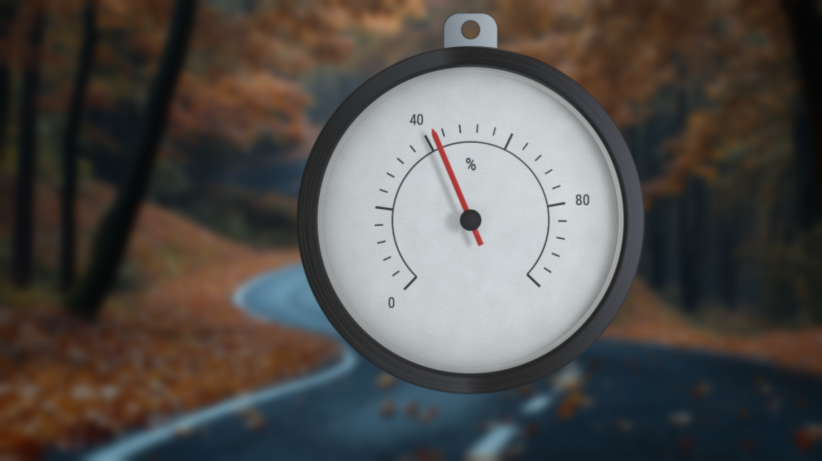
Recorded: 42 %
